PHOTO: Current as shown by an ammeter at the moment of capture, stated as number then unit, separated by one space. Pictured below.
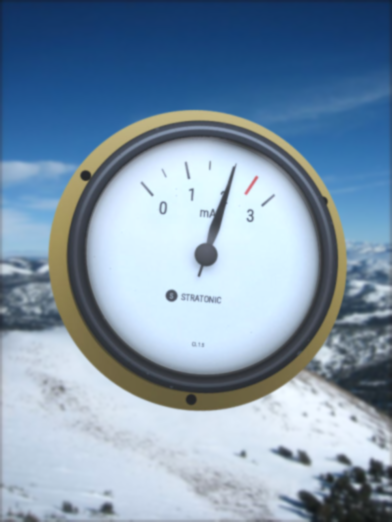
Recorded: 2 mA
